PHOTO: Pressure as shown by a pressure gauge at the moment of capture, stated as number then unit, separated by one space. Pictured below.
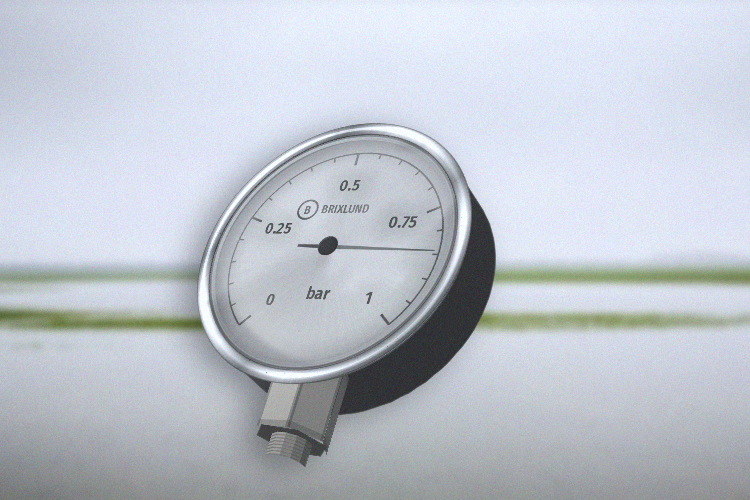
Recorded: 0.85 bar
